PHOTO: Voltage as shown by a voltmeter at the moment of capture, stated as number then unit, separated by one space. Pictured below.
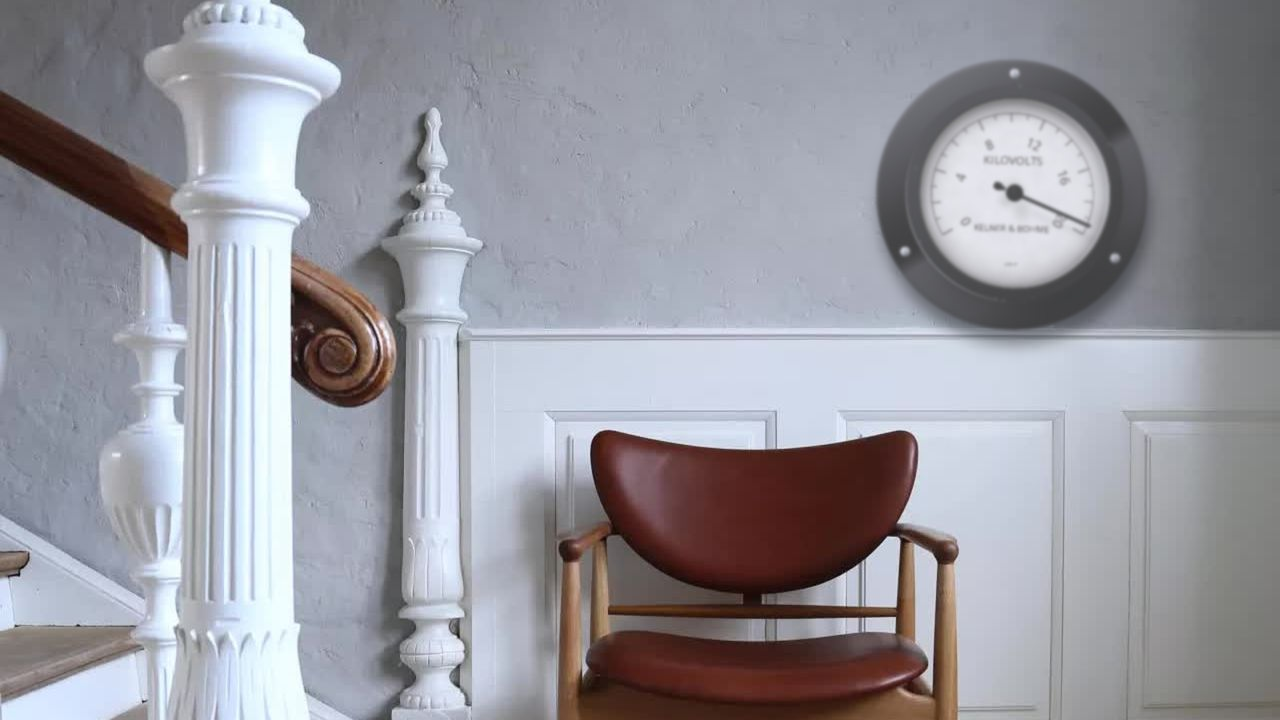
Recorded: 19.5 kV
